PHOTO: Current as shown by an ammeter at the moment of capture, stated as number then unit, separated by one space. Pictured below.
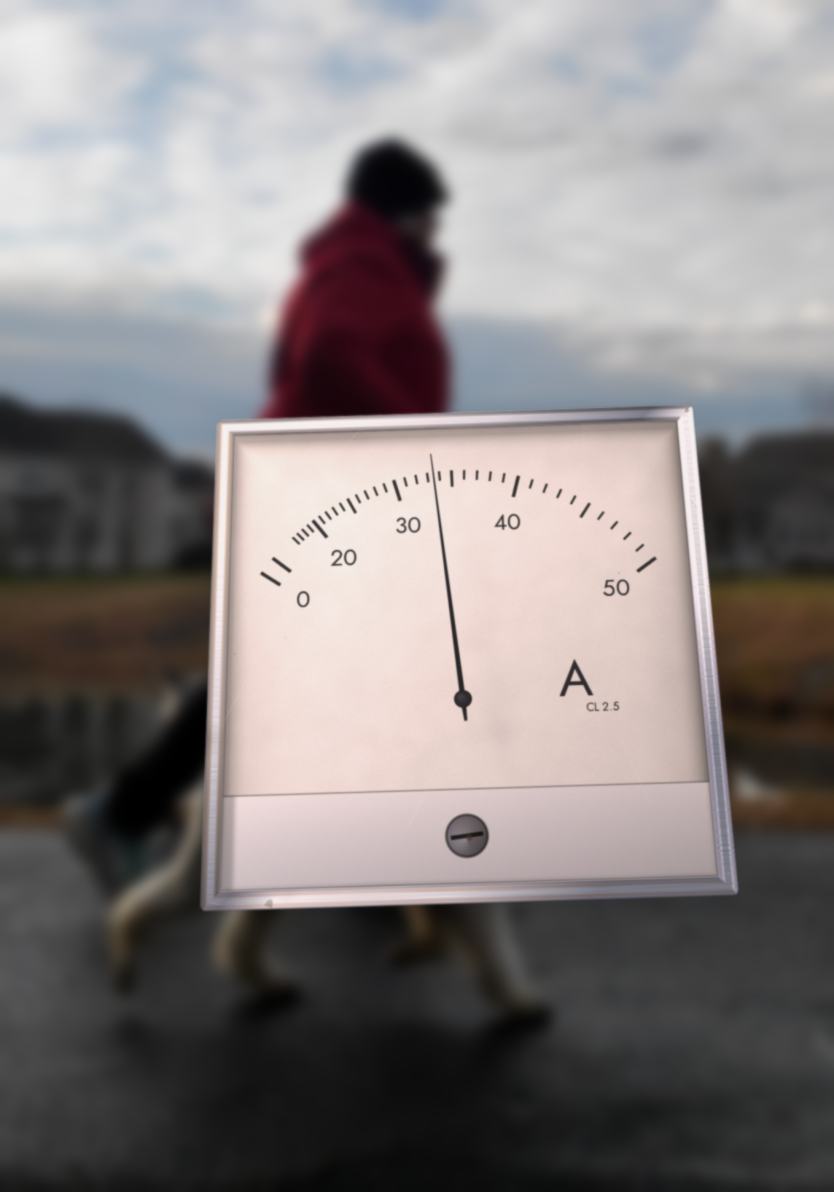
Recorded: 33.5 A
